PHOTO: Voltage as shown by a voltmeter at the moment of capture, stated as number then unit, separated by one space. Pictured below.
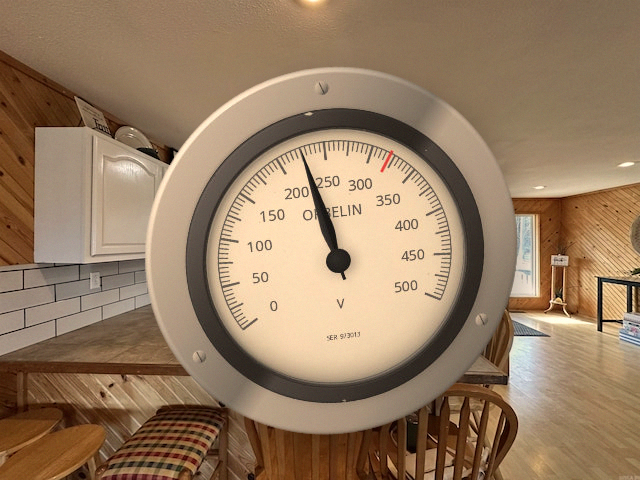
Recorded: 225 V
